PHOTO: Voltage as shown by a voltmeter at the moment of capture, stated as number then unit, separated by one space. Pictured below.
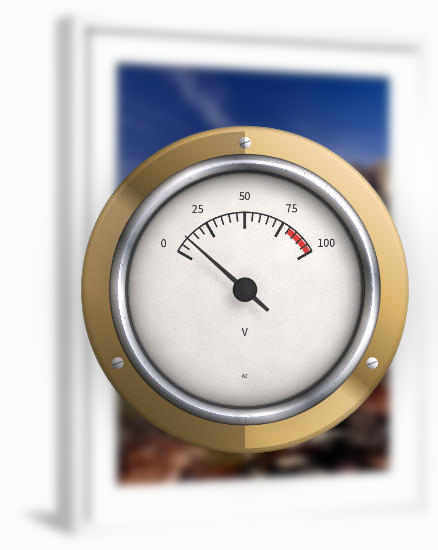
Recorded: 10 V
